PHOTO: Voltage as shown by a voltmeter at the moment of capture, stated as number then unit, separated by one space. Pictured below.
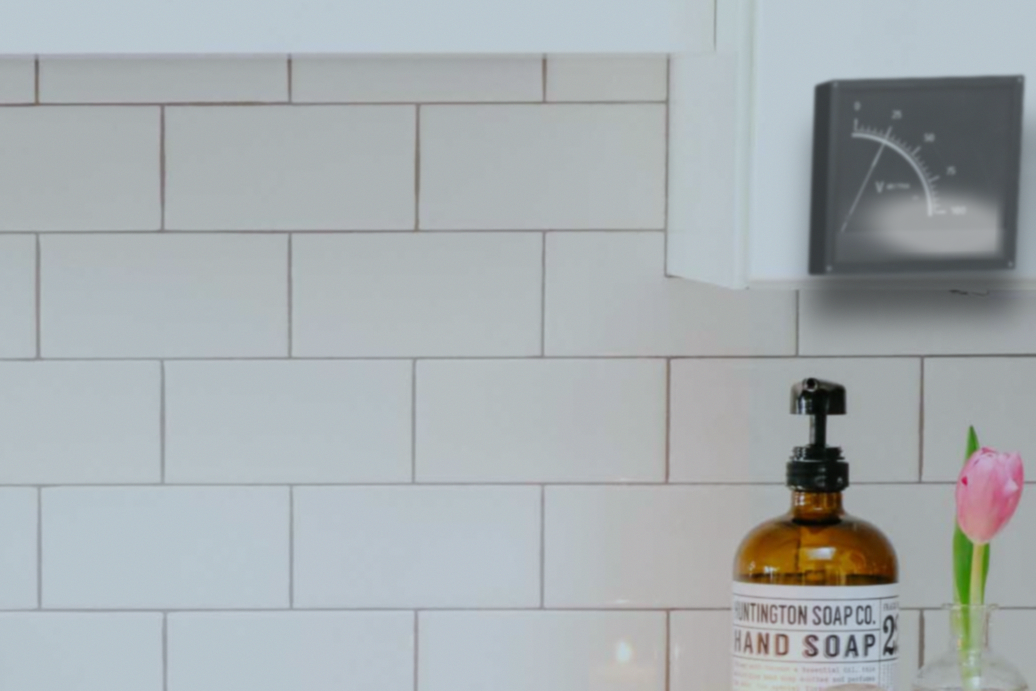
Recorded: 25 V
